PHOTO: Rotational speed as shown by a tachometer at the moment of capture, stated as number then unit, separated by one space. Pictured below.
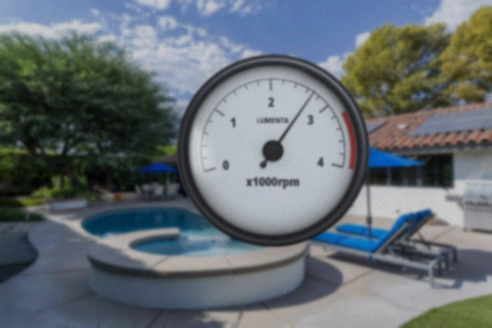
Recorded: 2700 rpm
